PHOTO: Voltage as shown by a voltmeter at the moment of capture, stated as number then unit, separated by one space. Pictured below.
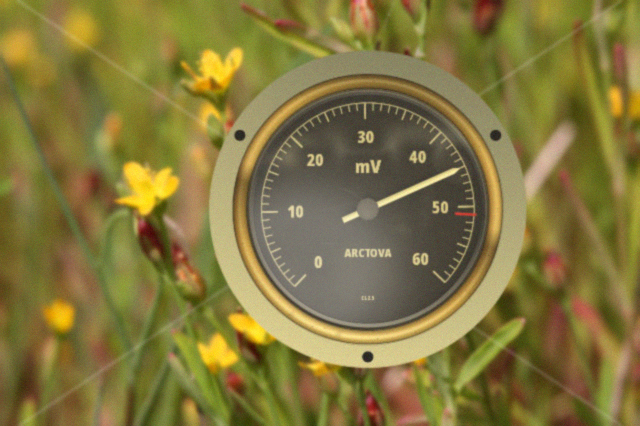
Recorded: 45 mV
